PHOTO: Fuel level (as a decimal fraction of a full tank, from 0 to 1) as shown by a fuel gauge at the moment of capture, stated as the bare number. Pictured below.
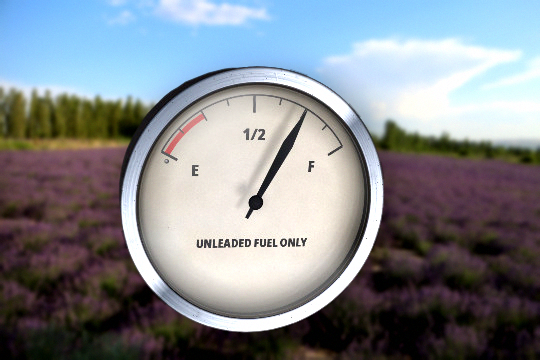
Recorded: 0.75
